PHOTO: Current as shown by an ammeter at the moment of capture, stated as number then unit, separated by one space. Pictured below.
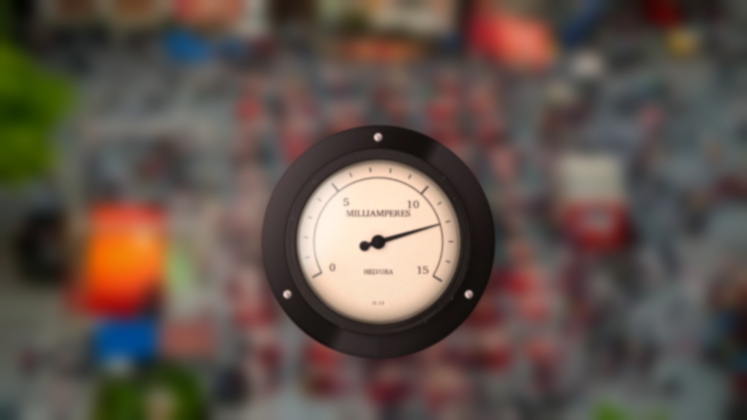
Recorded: 12 mA
